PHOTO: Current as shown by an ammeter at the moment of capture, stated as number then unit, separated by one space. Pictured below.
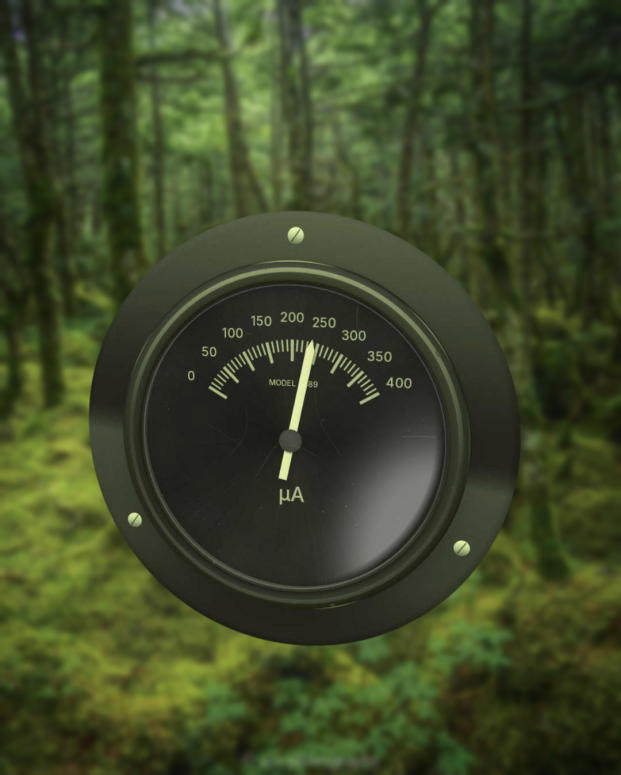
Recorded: 240 µA
